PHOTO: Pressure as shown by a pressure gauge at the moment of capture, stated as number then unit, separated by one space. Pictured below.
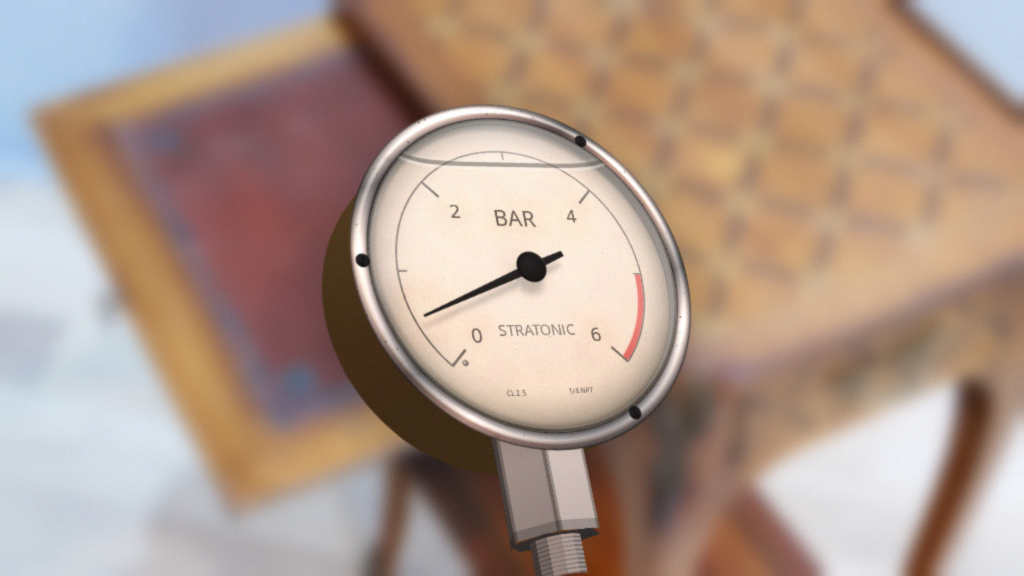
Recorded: 0.5 bar
